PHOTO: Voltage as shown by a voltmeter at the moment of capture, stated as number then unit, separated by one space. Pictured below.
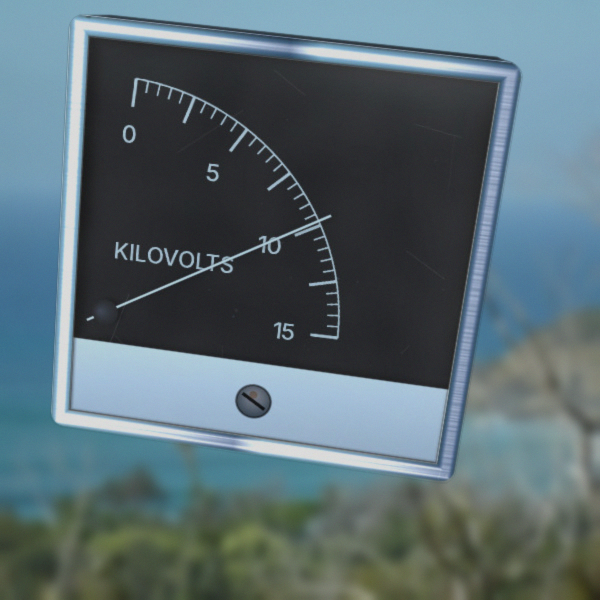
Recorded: 9.75 kV
